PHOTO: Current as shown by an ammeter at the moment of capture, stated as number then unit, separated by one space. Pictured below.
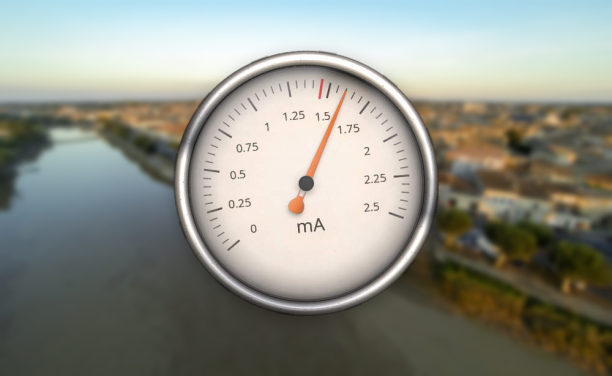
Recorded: 1.6 mA
